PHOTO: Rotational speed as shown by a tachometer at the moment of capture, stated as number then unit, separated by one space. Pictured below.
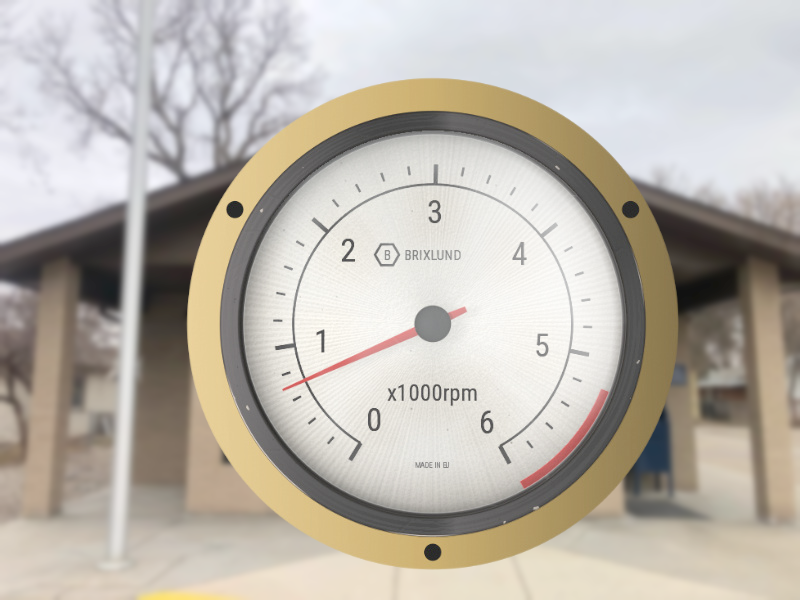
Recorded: 700 rpm
